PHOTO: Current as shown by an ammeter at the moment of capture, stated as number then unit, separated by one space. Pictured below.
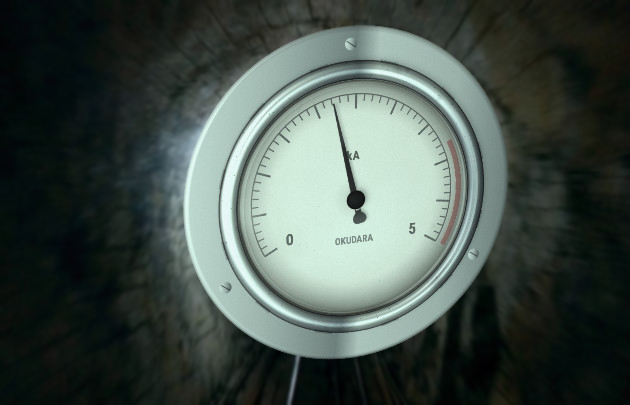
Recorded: 2.2 kA
